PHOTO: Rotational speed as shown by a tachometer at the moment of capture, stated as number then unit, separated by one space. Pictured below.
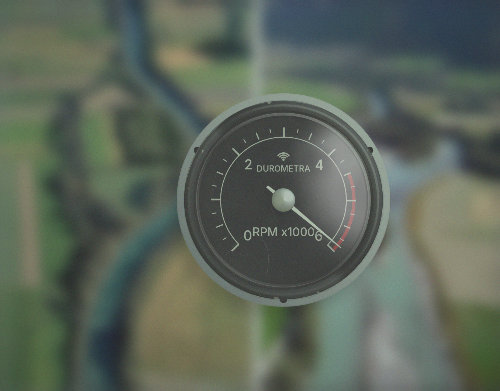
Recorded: 5875 rpm
